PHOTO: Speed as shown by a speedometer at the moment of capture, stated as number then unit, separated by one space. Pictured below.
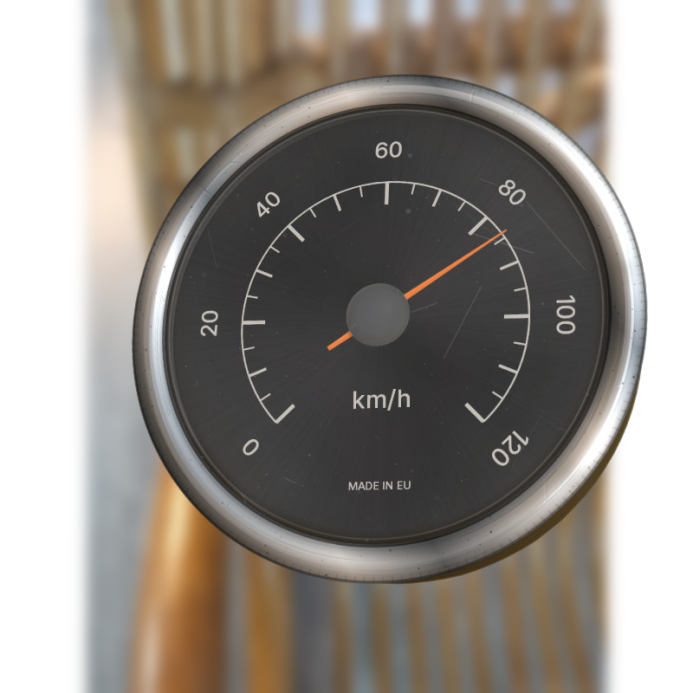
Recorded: 85 km/h
